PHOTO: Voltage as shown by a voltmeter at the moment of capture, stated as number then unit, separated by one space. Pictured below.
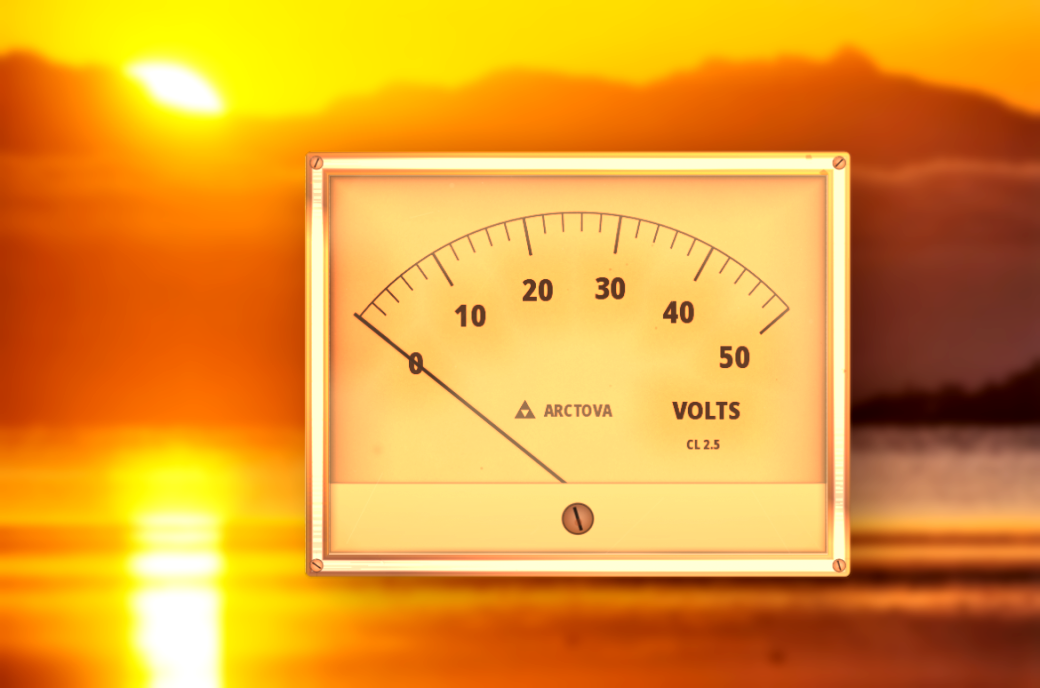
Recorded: 0 V
